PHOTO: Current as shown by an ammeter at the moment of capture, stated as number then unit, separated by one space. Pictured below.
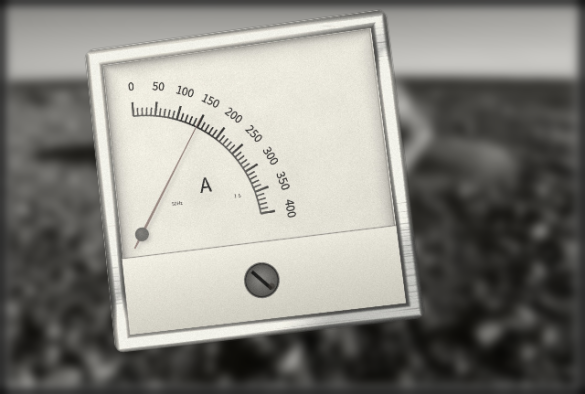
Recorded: 150 A
